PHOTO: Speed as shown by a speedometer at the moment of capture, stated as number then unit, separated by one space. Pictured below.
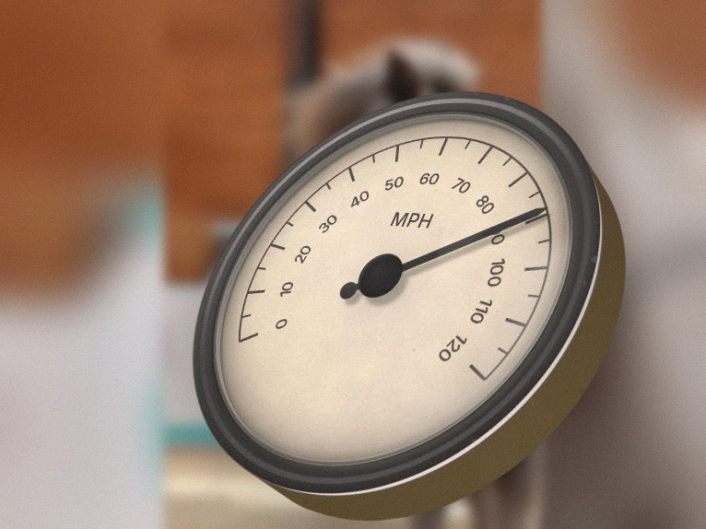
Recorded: 90 mph
